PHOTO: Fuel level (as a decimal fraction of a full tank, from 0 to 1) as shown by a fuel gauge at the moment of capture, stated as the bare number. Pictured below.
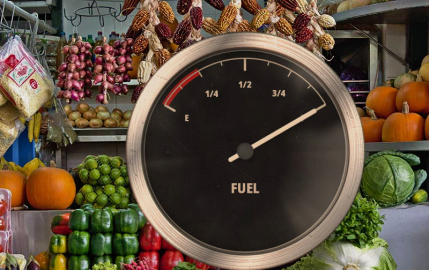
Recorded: 1
